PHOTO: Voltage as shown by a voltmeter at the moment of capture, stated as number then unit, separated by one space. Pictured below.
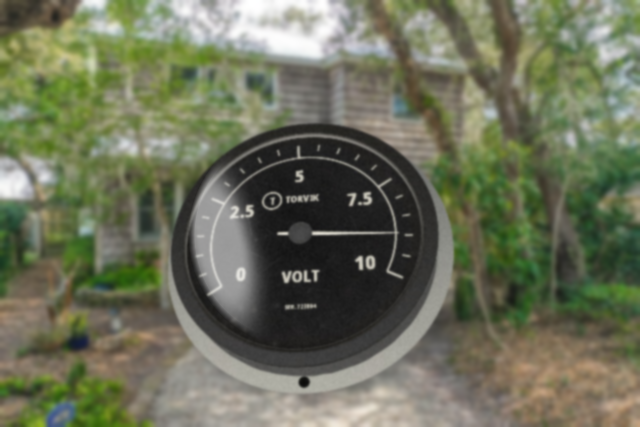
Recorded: 9 V
